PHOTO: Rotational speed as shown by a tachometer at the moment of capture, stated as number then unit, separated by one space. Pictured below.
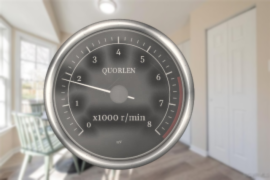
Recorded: 1800 rpm
